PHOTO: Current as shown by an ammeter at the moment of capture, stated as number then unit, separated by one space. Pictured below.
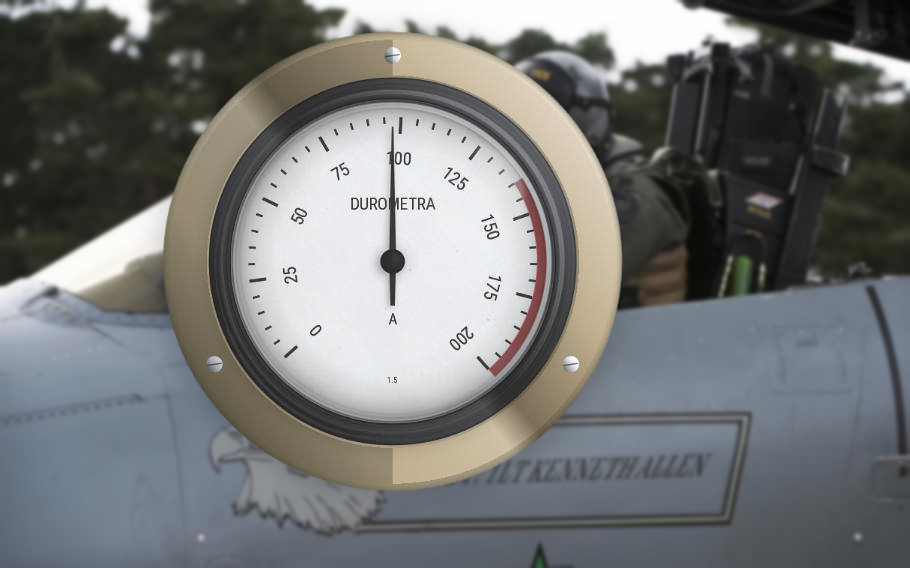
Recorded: 97.5 A
